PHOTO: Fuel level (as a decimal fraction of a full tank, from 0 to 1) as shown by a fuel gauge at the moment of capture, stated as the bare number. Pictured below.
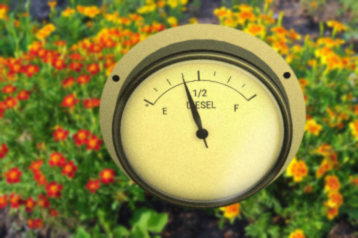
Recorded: 0.375
